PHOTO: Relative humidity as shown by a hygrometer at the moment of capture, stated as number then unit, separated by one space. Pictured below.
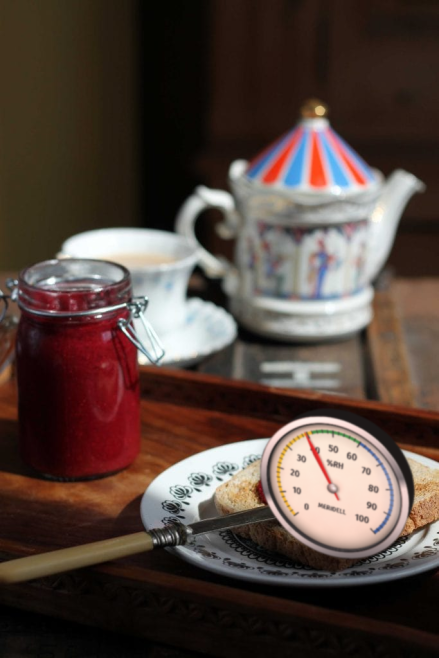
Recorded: 40 %
